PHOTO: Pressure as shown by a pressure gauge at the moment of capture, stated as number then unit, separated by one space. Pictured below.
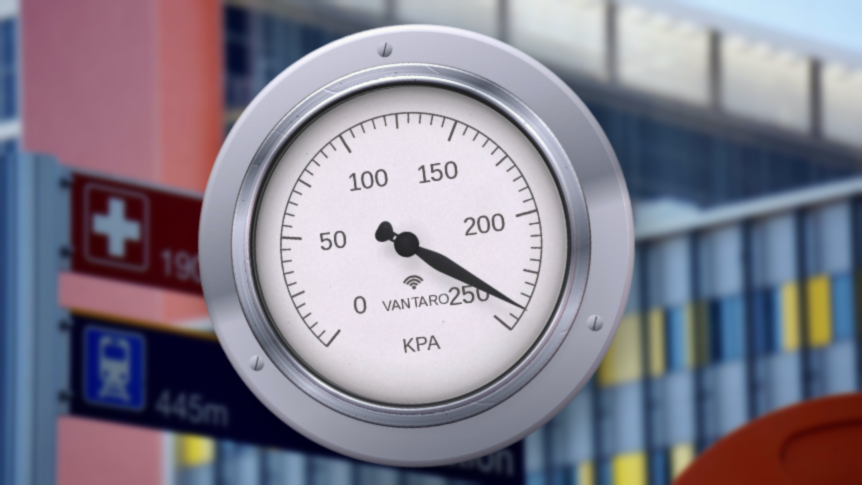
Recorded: 240 kPa
